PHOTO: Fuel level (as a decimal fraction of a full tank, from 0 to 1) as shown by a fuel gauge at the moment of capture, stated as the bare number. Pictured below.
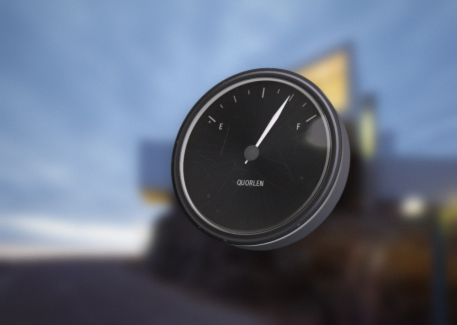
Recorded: 0.75
